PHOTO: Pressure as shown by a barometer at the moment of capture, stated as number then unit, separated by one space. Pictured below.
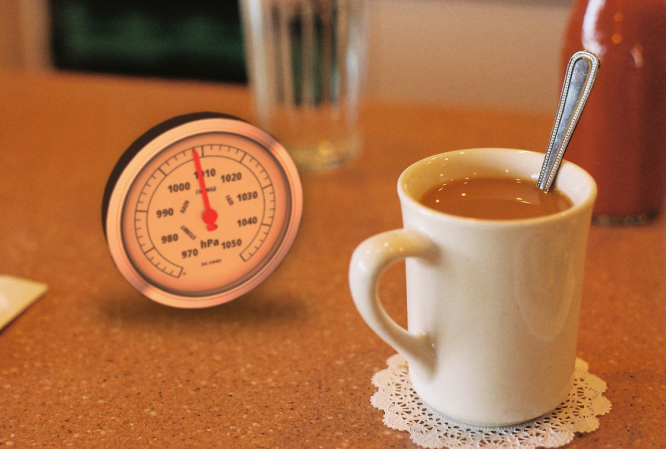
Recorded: 1008 hPa
